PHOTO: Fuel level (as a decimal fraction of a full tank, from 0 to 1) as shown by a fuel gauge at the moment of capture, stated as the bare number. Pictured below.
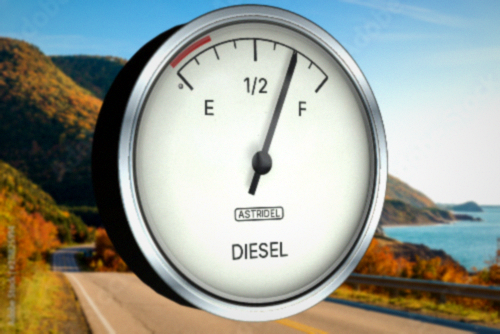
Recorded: 0.75
